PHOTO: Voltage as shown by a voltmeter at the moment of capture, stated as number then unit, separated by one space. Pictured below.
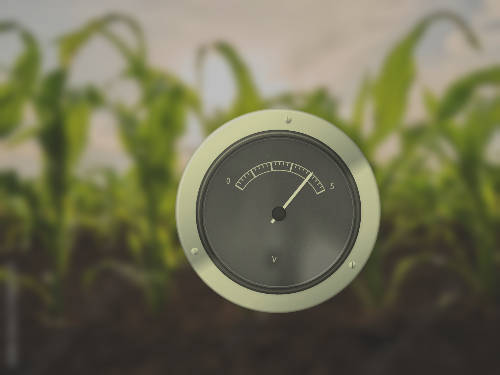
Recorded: 4 V
